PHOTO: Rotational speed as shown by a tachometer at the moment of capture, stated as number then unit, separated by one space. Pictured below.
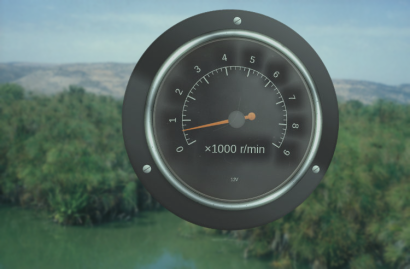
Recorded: 600 rpm
